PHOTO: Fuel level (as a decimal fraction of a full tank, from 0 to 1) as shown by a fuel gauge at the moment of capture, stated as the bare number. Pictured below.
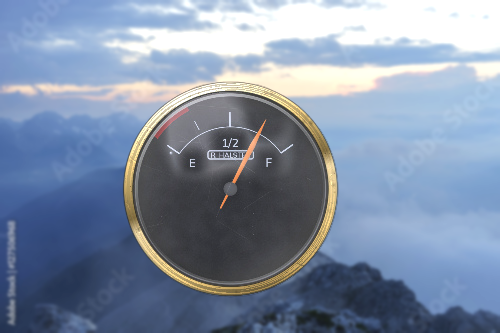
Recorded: 0.75
